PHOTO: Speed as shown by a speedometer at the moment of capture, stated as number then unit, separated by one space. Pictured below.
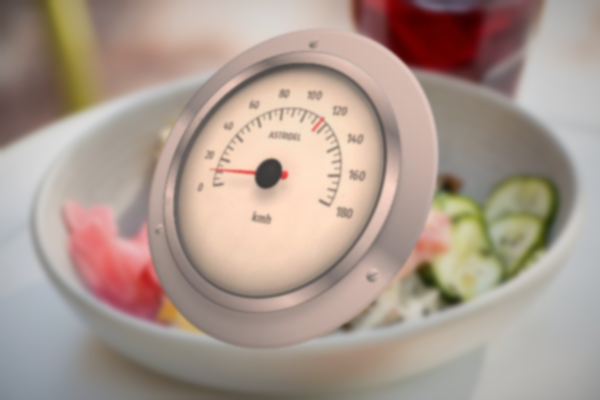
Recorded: 10 km/h
